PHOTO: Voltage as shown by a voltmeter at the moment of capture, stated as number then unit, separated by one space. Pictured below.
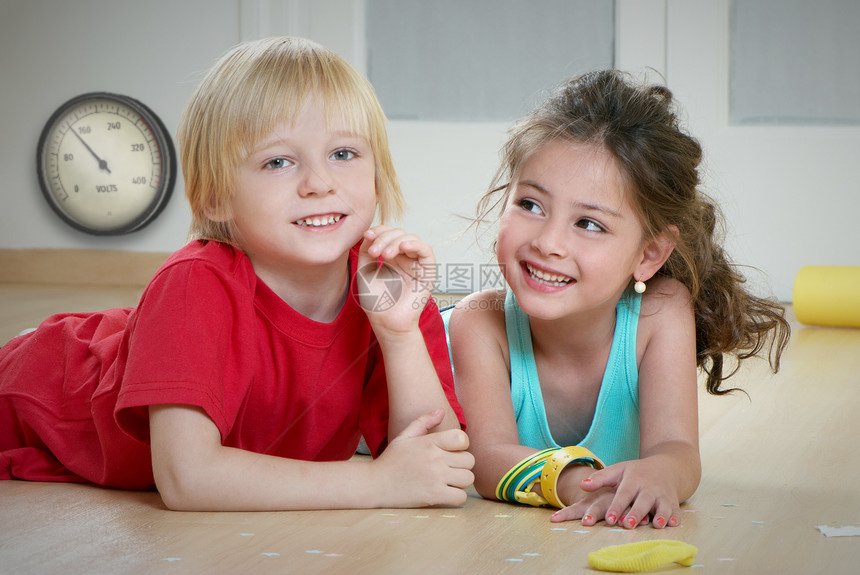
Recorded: 140 V
